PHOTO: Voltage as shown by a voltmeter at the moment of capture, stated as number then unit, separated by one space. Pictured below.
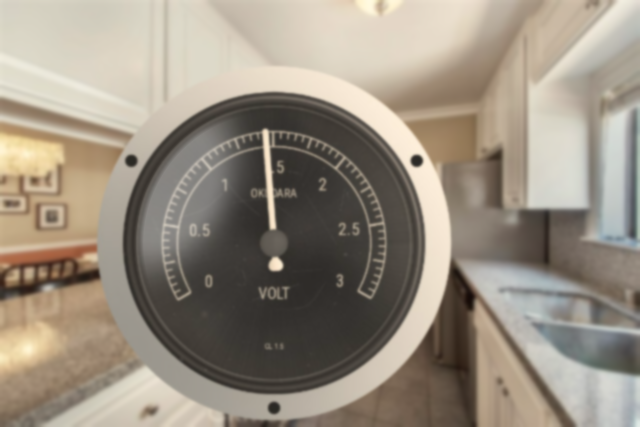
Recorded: 1.45 V
